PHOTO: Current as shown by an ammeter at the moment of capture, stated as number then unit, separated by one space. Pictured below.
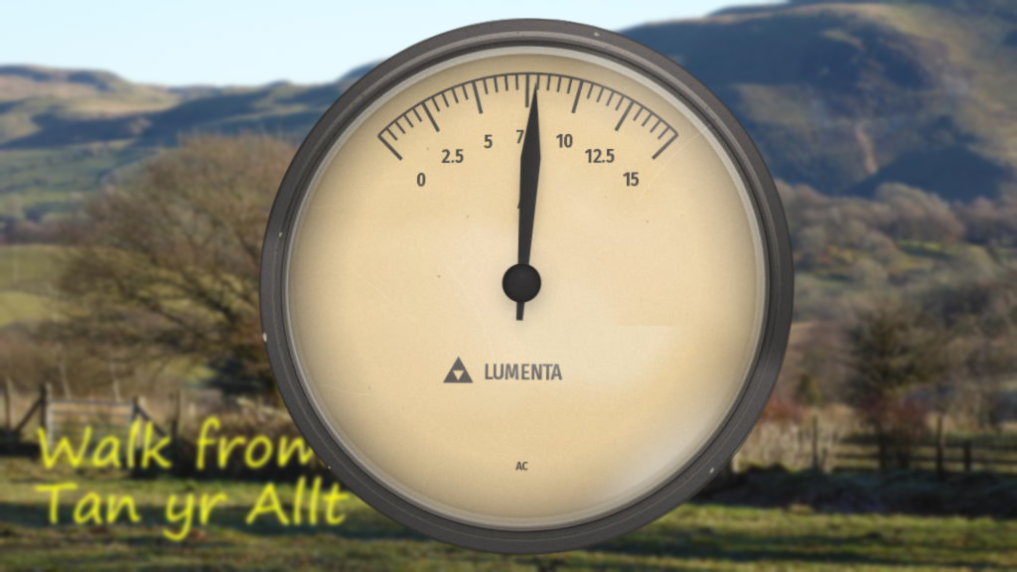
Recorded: 8 A
